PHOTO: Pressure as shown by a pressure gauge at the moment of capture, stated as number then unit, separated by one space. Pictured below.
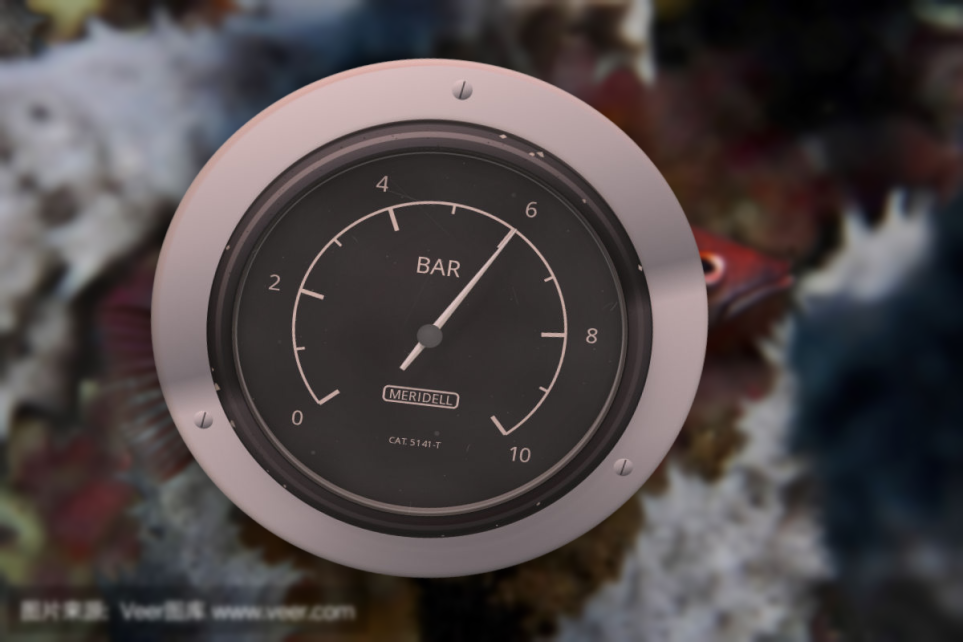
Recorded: 6 bar
